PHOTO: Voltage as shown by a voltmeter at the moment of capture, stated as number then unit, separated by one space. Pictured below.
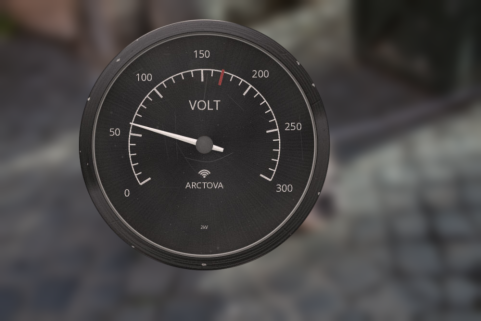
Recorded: 60 V
